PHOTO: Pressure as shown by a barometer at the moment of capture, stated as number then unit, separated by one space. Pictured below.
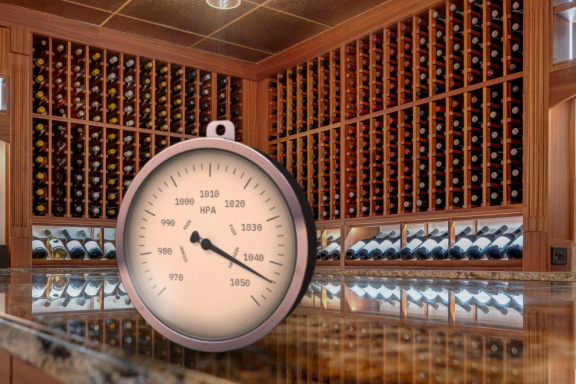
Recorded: 1044 hPa
